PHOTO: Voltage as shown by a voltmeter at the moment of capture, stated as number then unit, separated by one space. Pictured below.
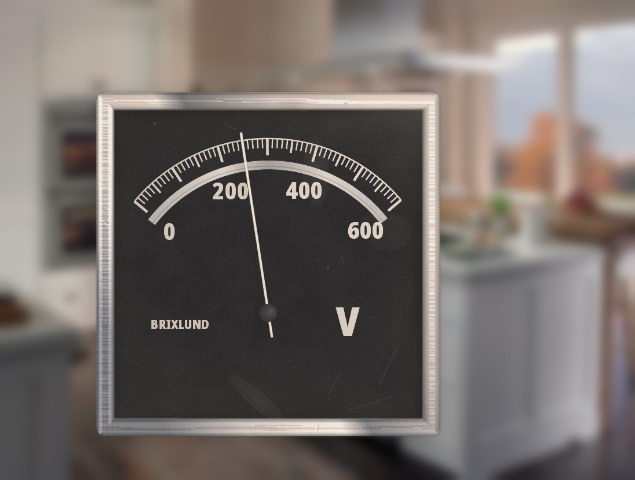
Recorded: 250 V
